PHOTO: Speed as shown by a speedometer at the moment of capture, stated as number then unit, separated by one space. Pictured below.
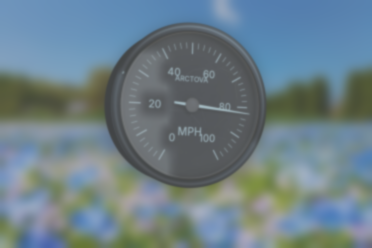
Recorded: 82 mph
